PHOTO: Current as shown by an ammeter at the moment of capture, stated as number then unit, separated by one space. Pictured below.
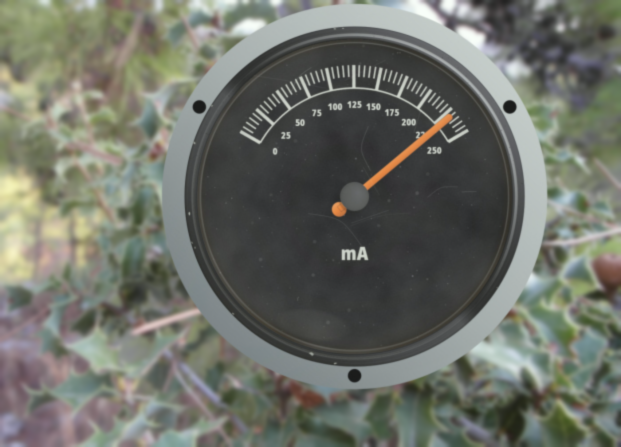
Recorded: 230 mA
